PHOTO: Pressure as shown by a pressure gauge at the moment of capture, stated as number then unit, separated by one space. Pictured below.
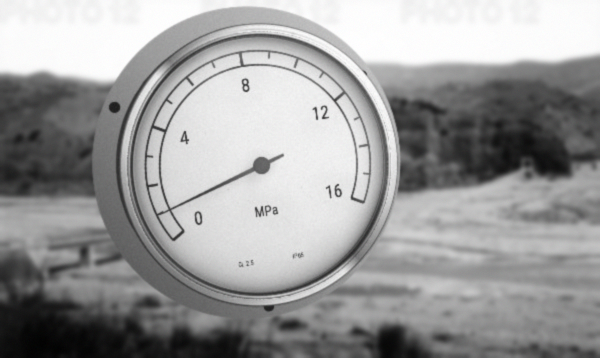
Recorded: 1 MPa
